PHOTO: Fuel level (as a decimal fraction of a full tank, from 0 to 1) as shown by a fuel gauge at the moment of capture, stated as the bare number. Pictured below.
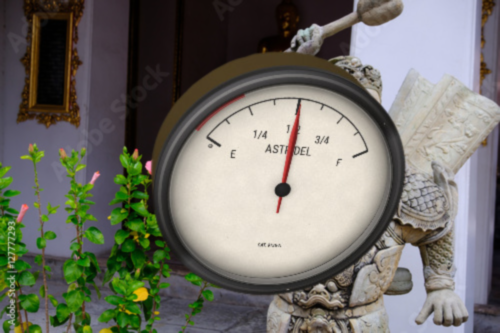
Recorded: 0.5
